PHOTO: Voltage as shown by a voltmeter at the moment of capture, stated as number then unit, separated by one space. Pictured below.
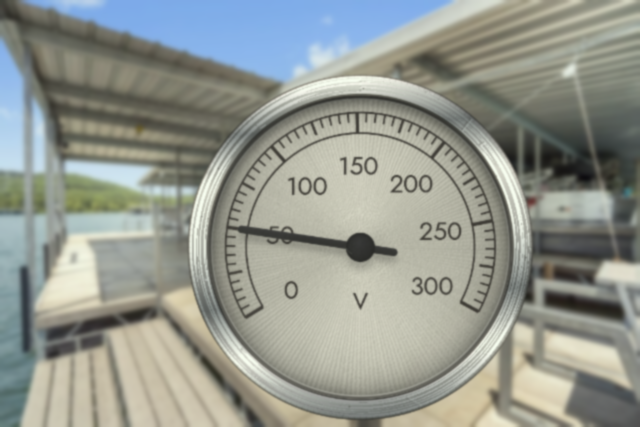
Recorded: 50 V
